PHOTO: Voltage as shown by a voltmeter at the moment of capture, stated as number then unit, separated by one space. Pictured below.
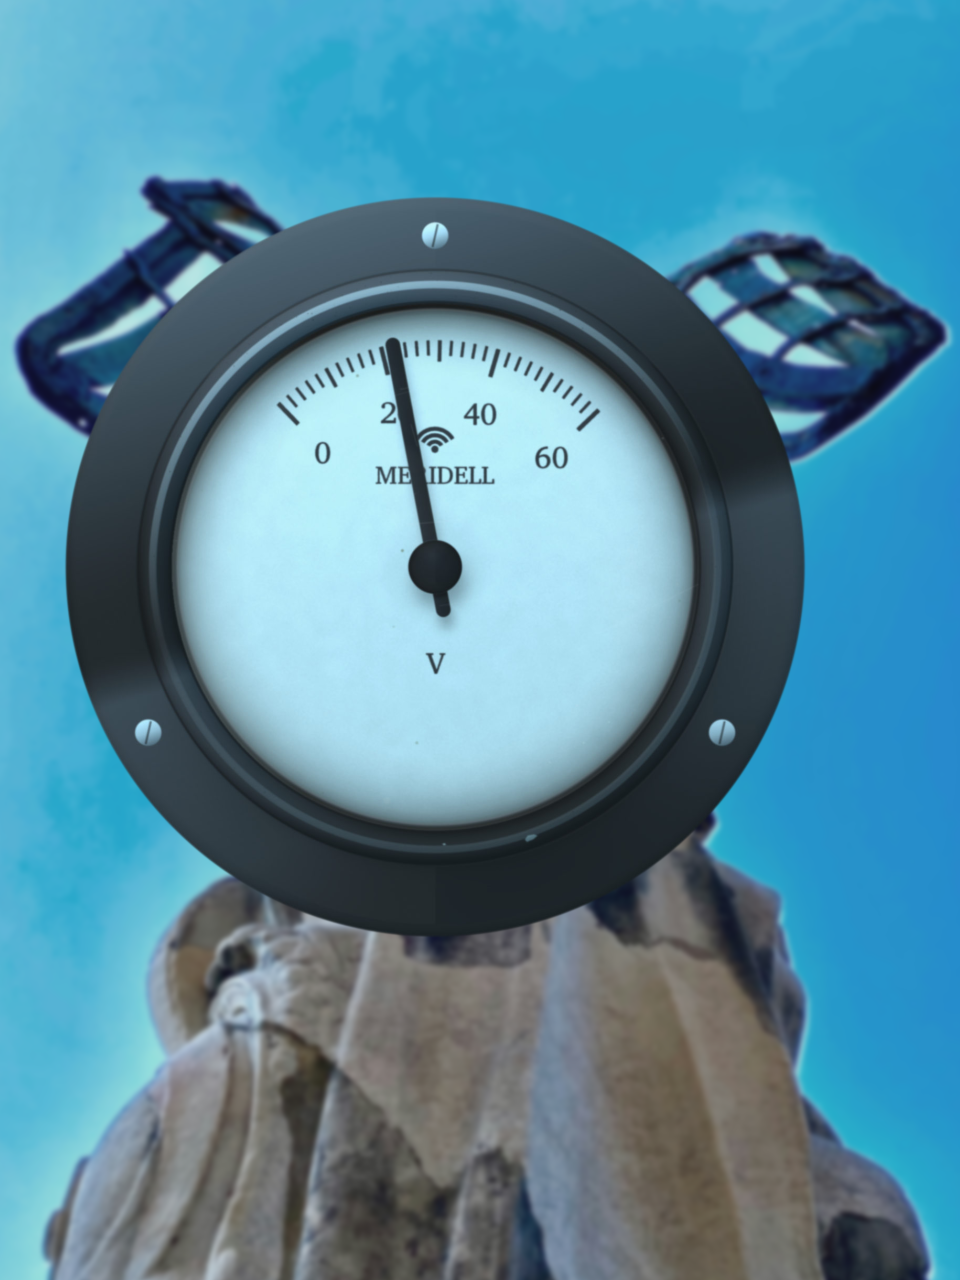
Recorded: 22 V
